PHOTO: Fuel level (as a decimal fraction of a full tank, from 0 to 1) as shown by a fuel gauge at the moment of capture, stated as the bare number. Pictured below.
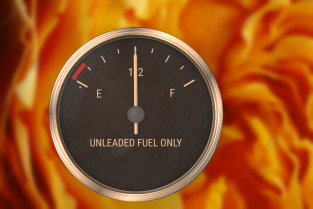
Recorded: 0.5
